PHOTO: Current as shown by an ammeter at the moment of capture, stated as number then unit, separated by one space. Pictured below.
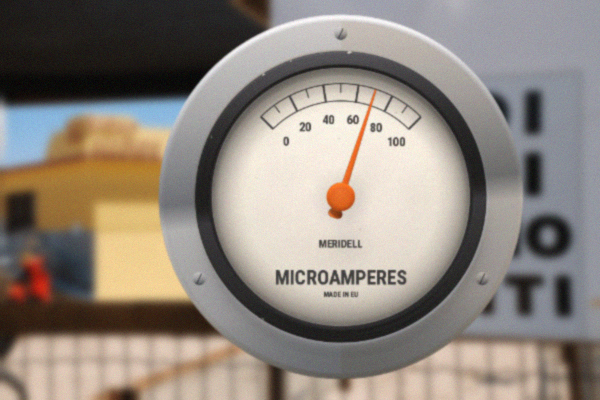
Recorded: 70 µA
